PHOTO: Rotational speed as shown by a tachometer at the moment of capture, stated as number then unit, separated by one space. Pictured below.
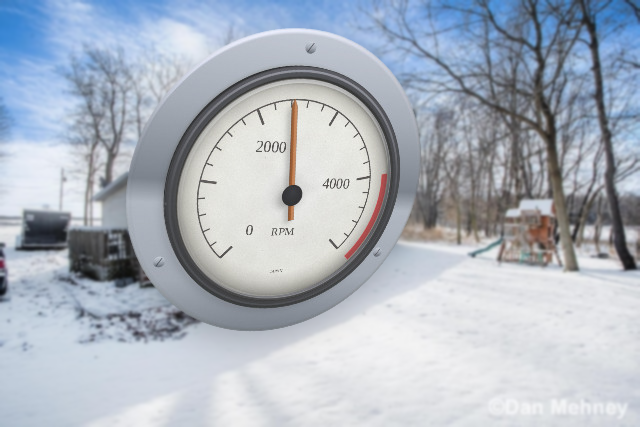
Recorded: 2400 rpm
